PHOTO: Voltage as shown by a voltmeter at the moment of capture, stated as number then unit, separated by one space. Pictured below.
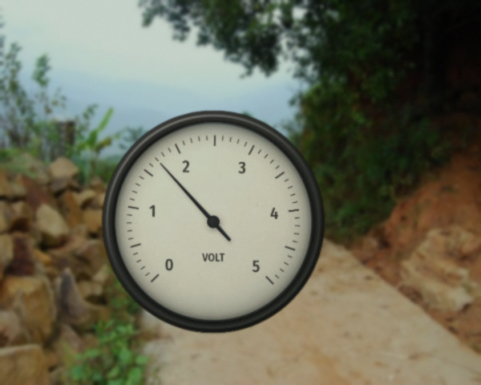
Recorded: 1.7 V
